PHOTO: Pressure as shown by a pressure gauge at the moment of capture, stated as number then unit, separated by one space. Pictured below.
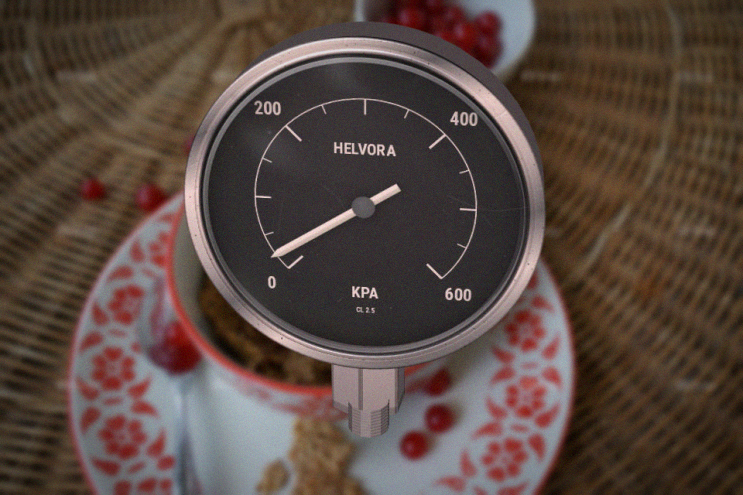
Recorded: 25 kPa
